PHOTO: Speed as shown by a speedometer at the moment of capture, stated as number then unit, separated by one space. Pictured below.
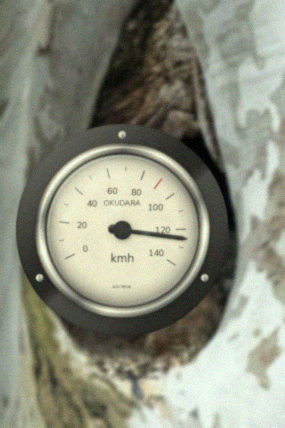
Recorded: 125 km/h
